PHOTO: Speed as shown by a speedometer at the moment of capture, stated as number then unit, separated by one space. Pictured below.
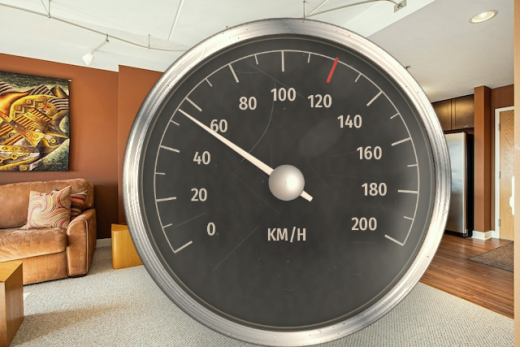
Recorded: 55 km/h
